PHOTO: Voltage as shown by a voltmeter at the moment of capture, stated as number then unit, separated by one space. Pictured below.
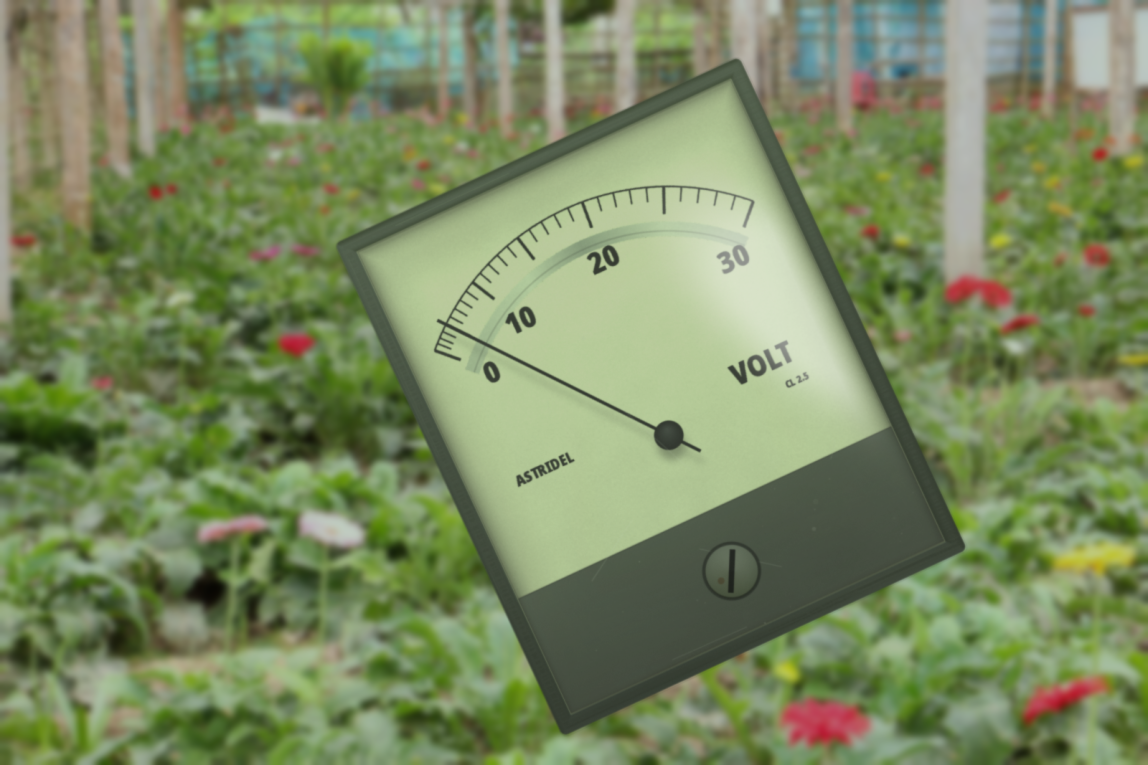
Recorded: 5 V
